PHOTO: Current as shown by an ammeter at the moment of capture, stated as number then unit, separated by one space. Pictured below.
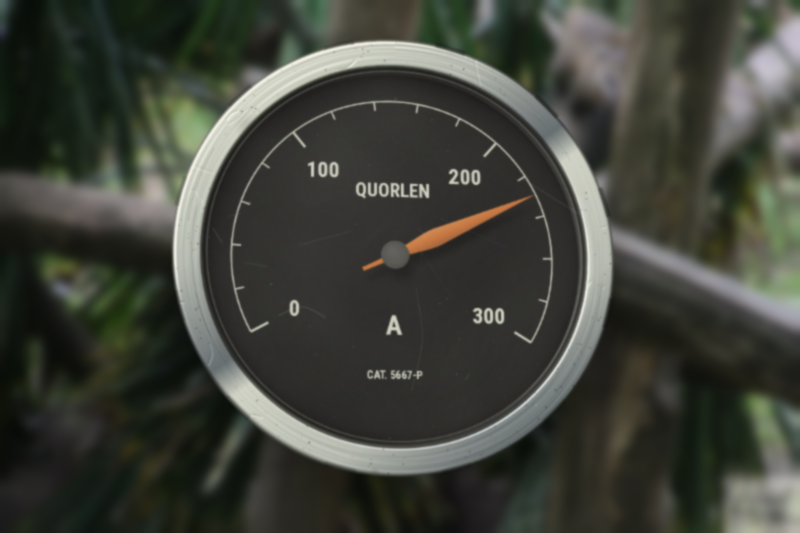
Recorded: 230 A
